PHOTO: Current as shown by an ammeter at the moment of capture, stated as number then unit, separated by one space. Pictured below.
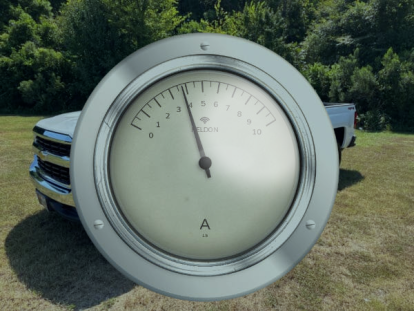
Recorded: 3.75 A
